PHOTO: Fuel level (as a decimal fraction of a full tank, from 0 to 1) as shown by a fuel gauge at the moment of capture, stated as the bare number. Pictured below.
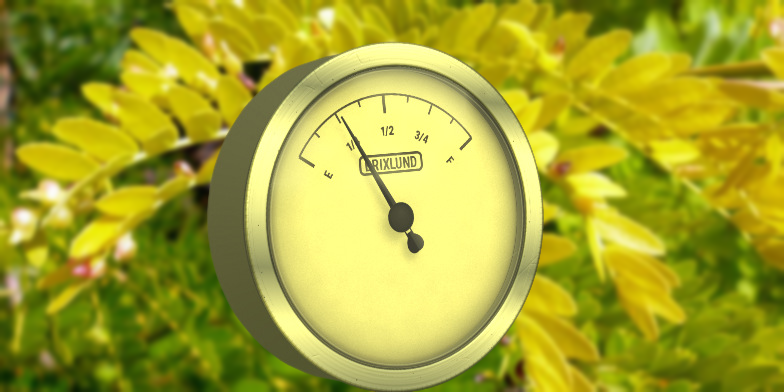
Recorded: 0.25
